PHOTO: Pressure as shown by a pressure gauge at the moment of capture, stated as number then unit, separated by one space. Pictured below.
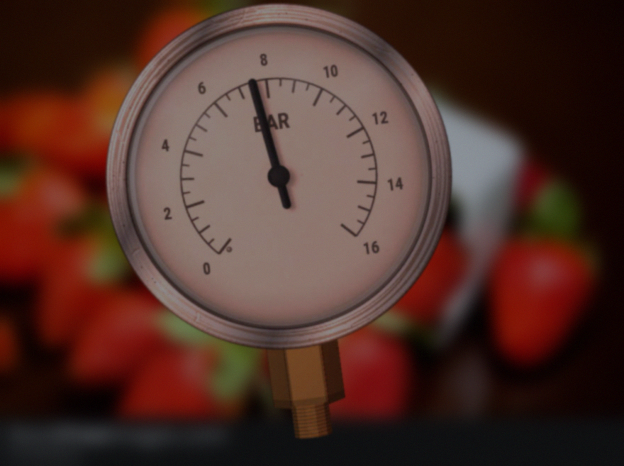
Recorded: 7.5 bar
